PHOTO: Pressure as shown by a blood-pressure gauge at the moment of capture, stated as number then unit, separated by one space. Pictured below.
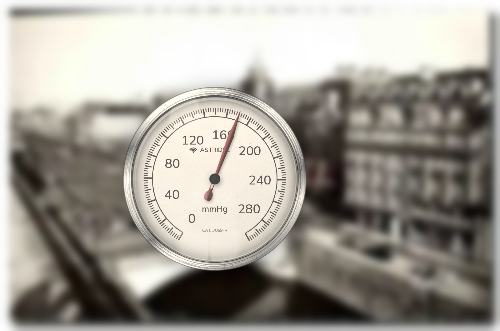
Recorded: 170 mmHg
